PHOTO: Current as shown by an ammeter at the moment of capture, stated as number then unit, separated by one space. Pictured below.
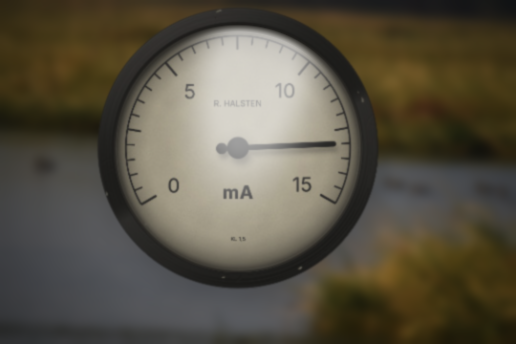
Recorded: 13 mA
